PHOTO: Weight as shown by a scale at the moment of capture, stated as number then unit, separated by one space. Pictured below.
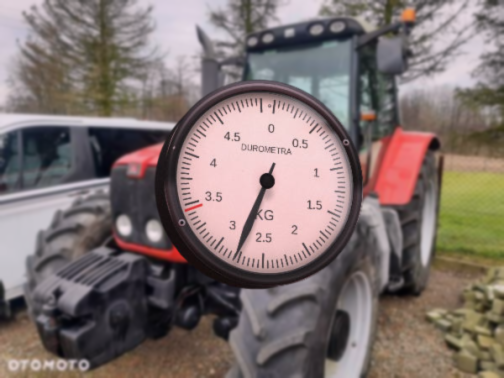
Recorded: 2.8 kg
